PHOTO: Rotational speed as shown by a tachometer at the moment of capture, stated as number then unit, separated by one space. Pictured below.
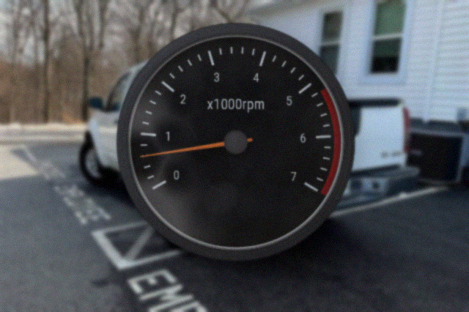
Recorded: 600 rpm
